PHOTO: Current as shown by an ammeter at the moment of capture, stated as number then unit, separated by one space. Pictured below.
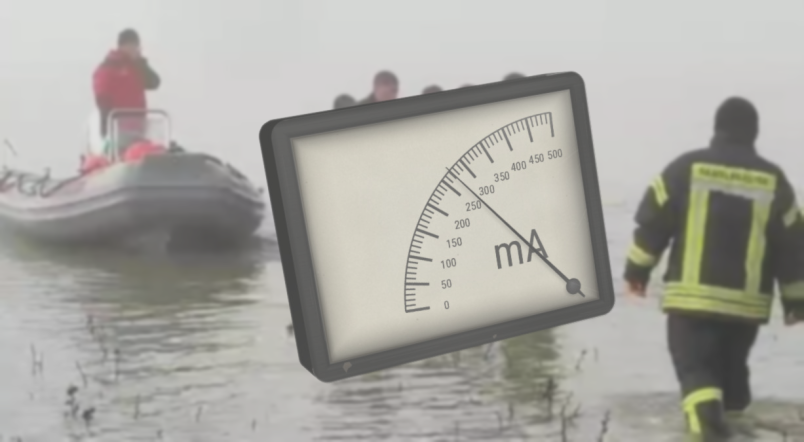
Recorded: 270 mA
